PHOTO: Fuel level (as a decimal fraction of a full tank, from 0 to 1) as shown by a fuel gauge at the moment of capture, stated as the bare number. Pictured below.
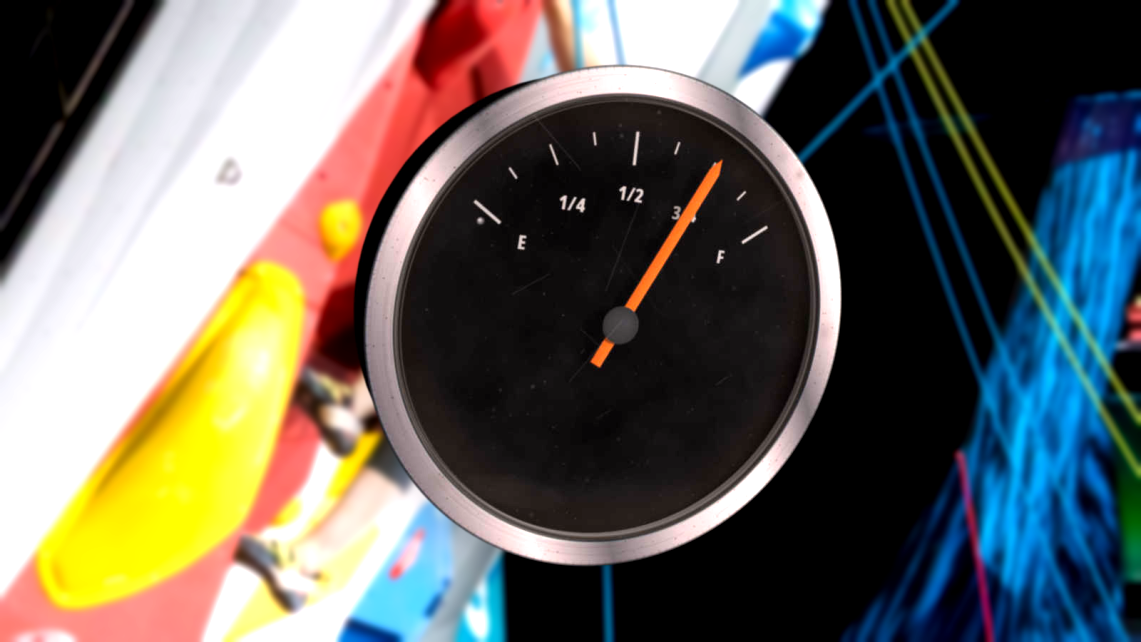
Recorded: 0.75
